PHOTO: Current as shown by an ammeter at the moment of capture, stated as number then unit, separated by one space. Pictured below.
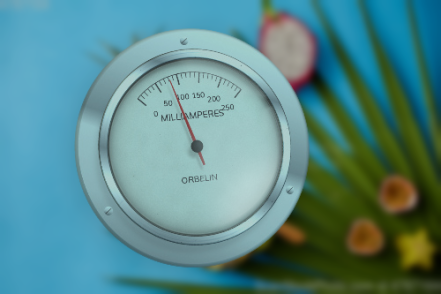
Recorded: 80 mA
